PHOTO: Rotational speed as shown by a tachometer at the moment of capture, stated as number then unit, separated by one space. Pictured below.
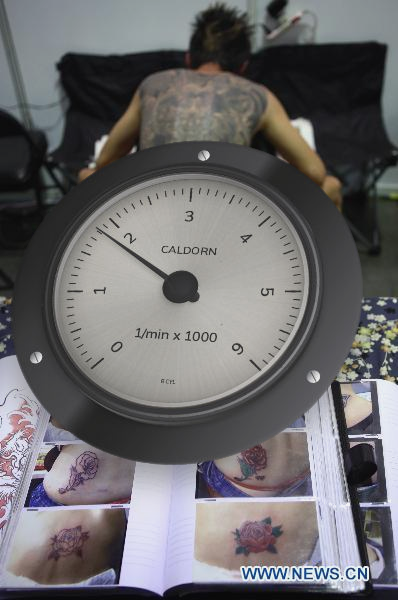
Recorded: 1800 rpm
